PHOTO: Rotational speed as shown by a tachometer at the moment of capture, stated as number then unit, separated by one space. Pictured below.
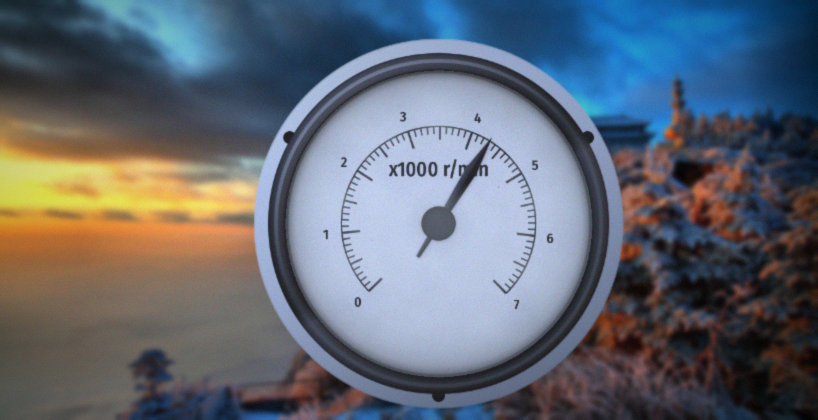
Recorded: 4300 rpm
